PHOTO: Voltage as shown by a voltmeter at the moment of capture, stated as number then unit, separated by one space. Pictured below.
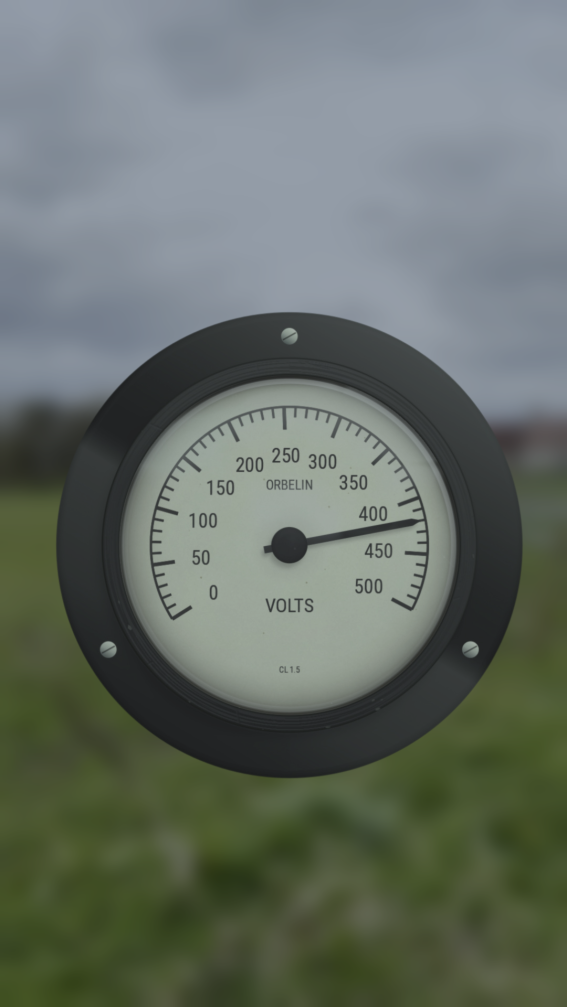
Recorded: 420 V
